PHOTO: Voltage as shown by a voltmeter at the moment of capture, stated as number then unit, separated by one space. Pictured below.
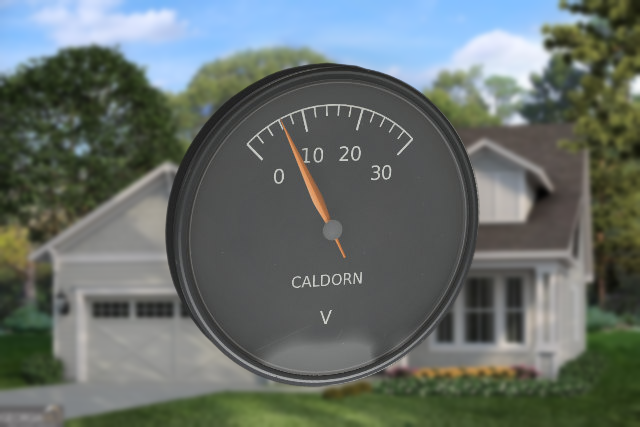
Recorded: 6 V
